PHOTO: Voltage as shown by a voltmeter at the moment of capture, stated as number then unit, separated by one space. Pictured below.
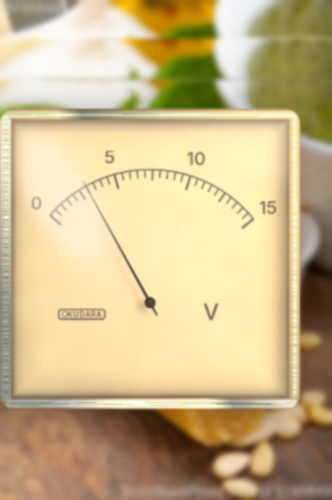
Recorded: 3 V
